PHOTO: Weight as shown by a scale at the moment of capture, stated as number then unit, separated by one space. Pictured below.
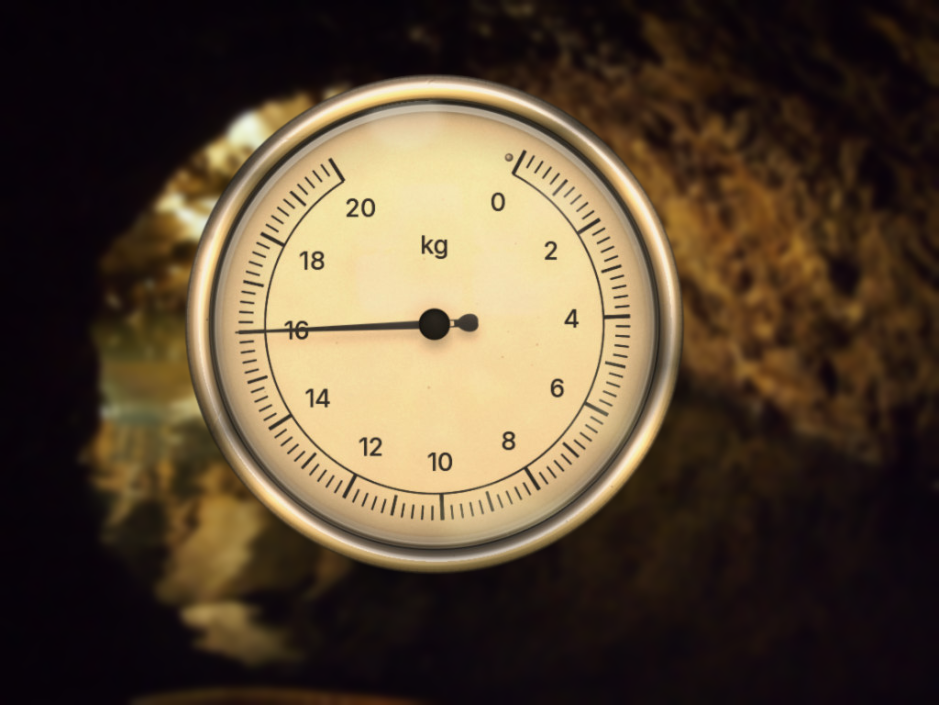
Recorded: 16 kg
